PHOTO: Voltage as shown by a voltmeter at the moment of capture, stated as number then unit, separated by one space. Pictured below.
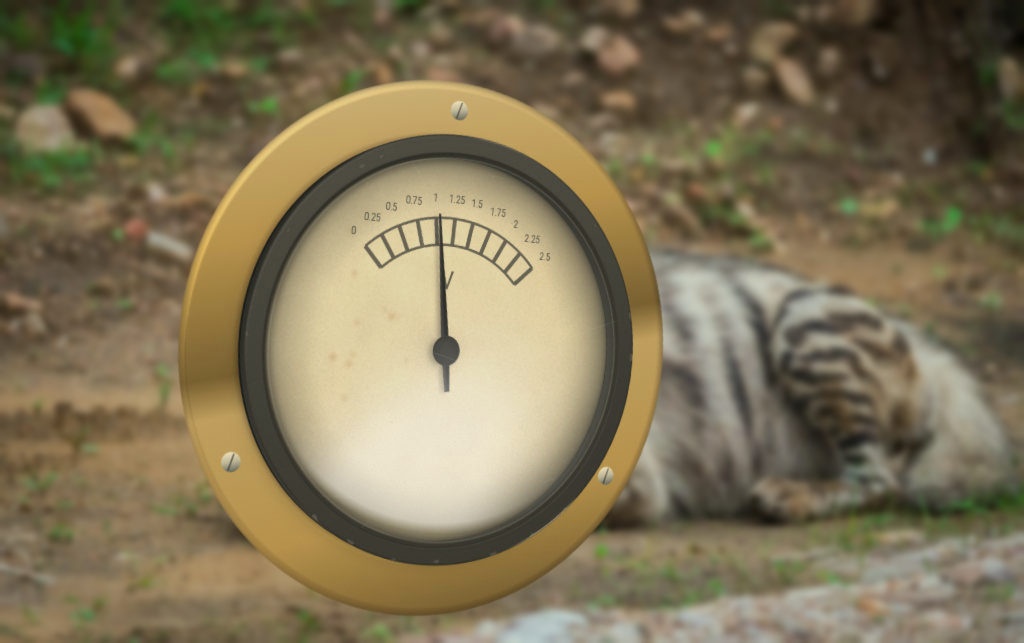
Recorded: 1 V
